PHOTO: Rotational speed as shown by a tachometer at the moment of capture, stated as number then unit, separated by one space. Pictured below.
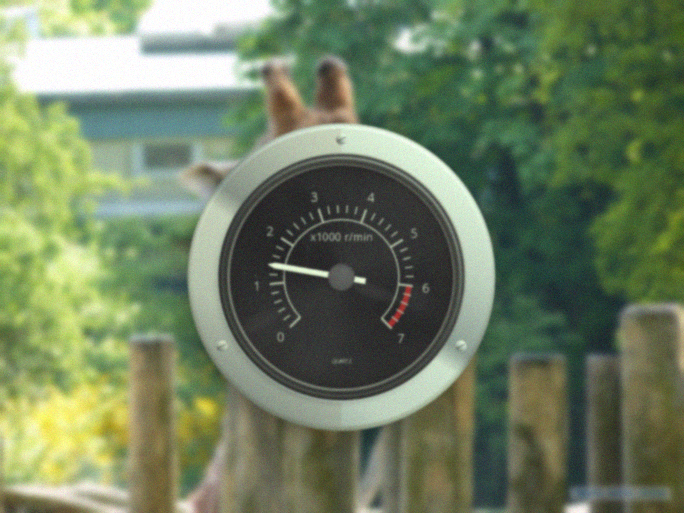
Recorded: 1400 rpm
